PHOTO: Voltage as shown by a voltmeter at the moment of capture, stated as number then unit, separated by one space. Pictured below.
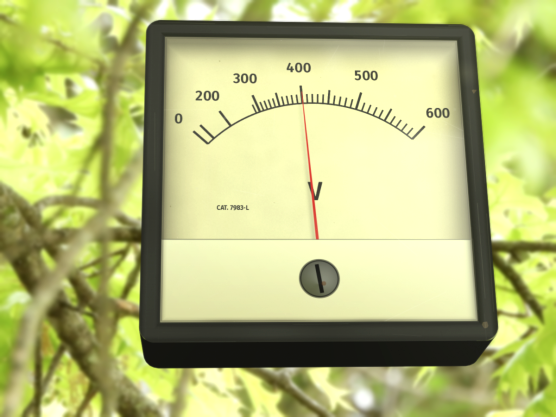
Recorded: 400 V
